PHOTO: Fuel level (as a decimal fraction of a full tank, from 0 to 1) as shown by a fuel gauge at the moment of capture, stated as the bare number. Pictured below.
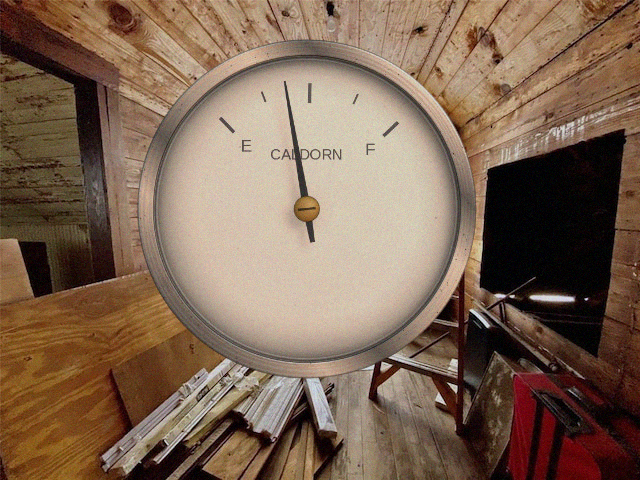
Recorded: 0.375
